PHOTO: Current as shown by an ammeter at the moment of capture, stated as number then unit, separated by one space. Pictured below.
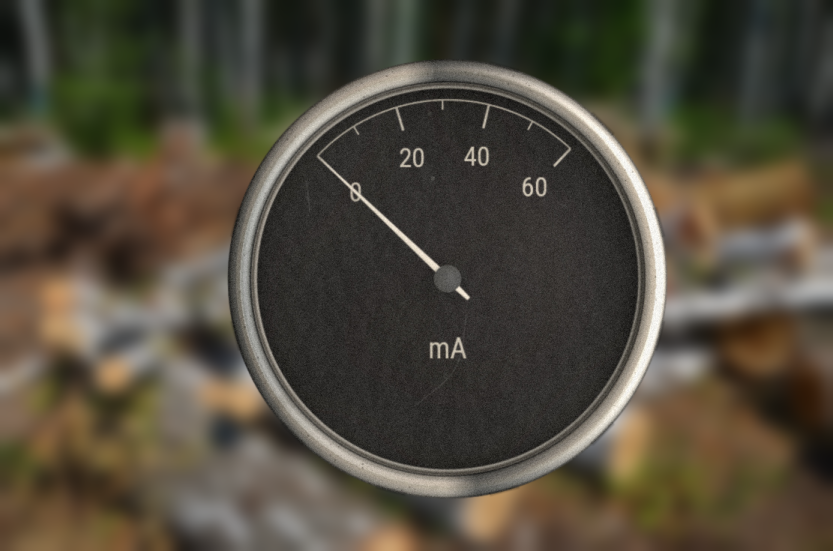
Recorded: 0 mA
